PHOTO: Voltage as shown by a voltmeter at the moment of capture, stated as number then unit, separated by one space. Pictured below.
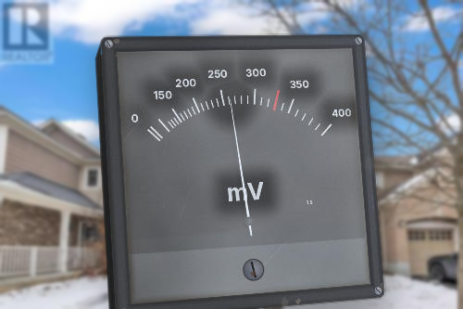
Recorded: 260 mV
